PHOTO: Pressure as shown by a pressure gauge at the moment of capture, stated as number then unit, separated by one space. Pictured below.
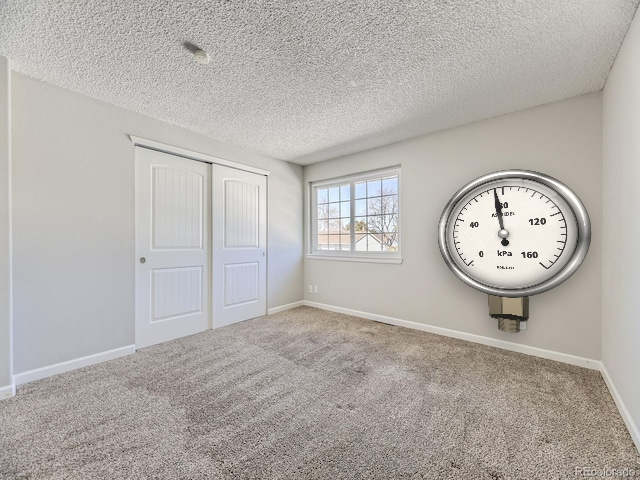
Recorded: 75 kPa
